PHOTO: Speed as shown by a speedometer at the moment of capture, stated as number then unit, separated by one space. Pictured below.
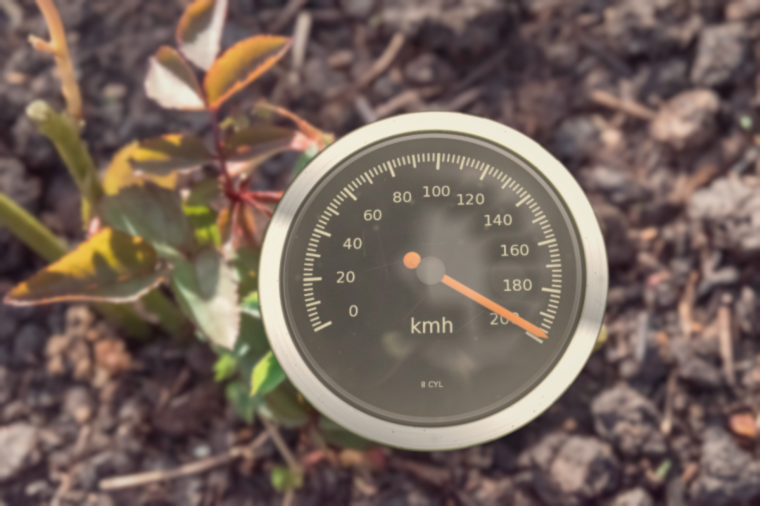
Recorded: 198 km/h
